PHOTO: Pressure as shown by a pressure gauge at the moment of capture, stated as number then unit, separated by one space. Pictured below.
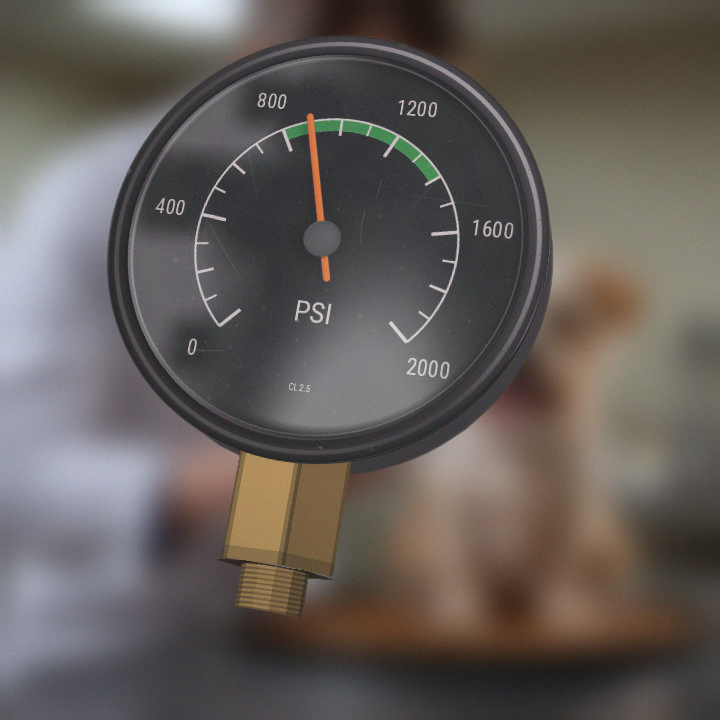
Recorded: 900 psi
